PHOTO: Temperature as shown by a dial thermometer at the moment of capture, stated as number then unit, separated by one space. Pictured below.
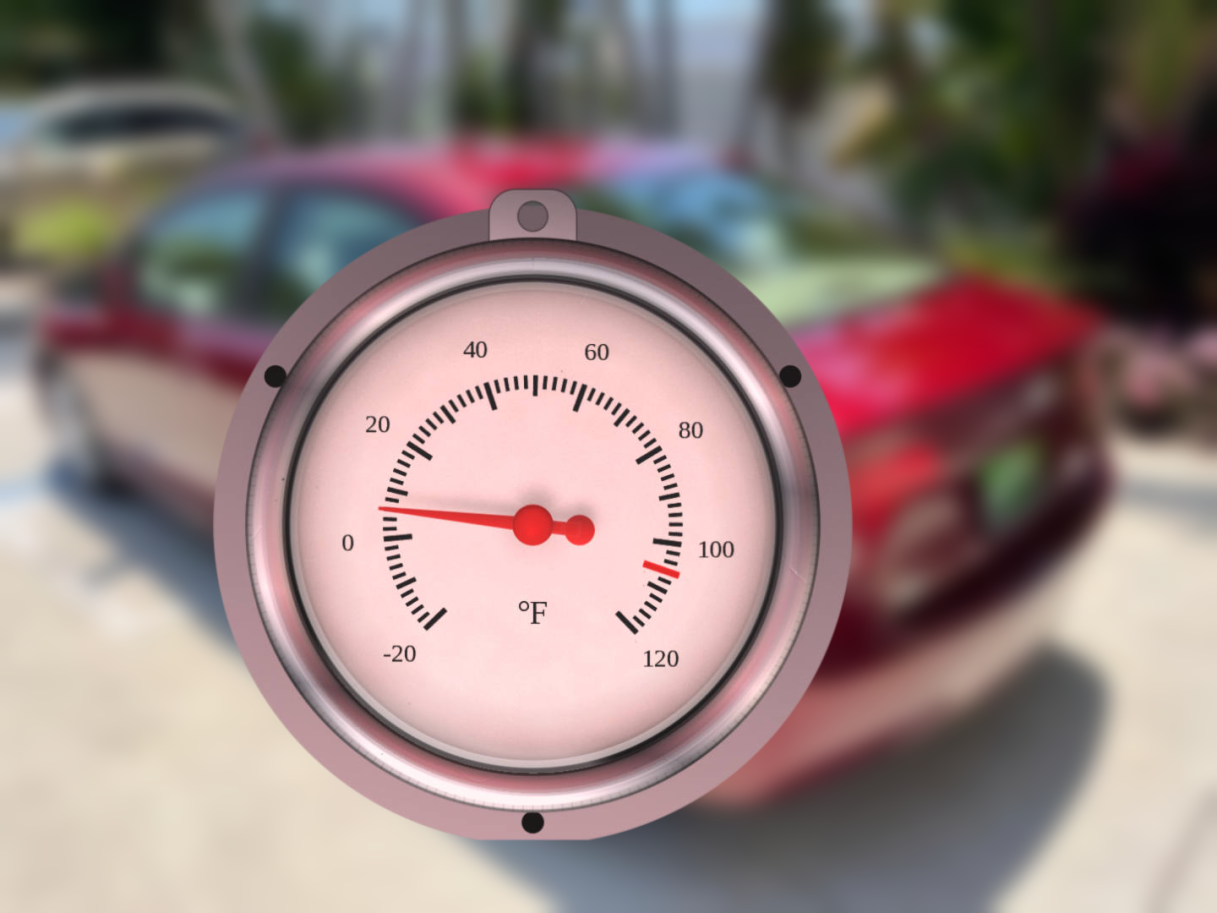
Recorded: 6 °F
